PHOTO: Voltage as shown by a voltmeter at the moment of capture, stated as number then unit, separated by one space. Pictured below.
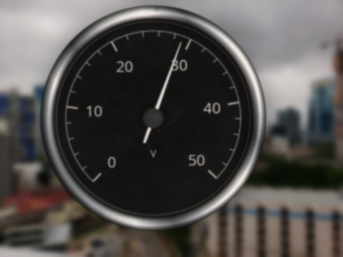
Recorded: 29 V
